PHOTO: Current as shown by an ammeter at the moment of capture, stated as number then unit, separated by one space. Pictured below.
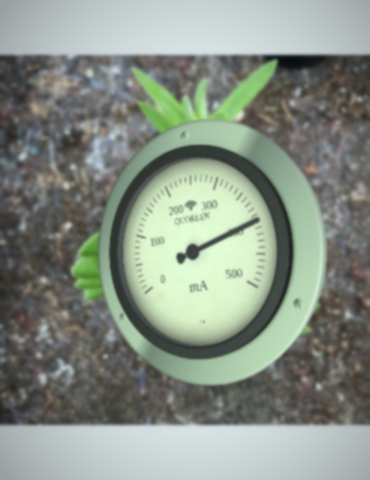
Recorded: 400 mA
